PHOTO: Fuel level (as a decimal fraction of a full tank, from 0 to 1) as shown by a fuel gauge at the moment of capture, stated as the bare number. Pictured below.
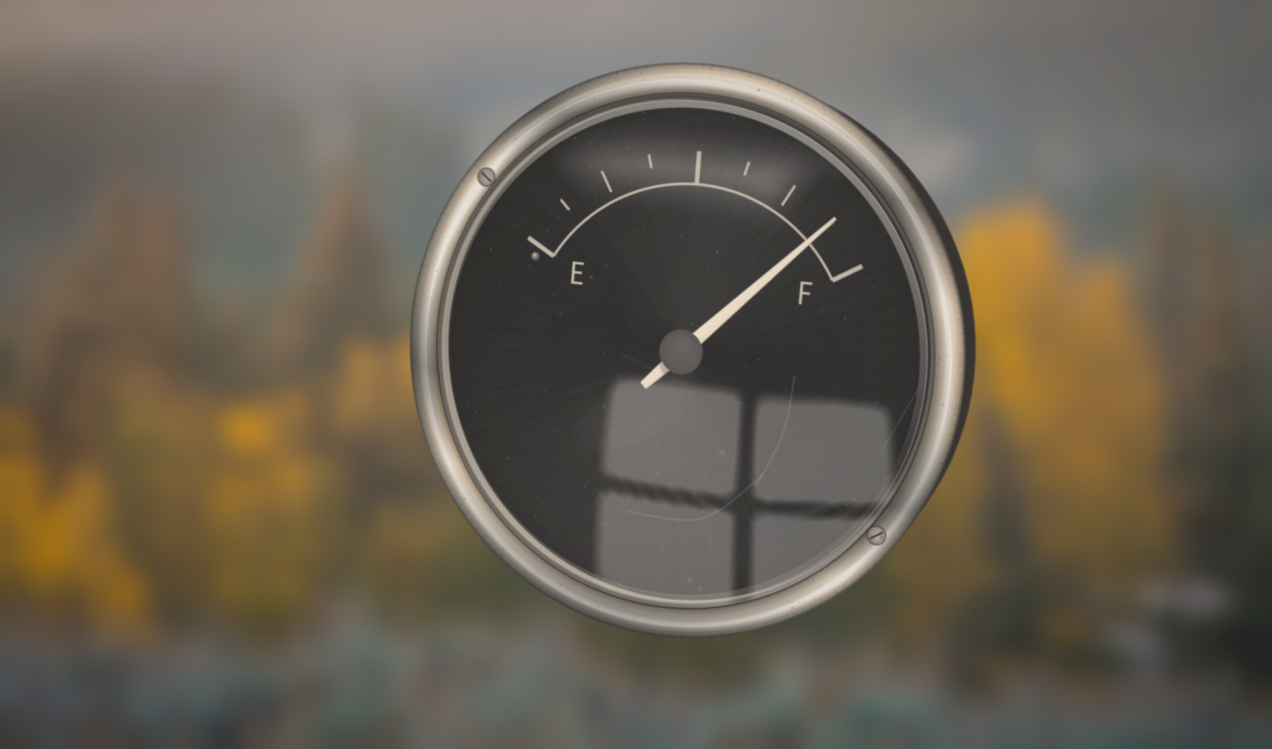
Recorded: 0.875
